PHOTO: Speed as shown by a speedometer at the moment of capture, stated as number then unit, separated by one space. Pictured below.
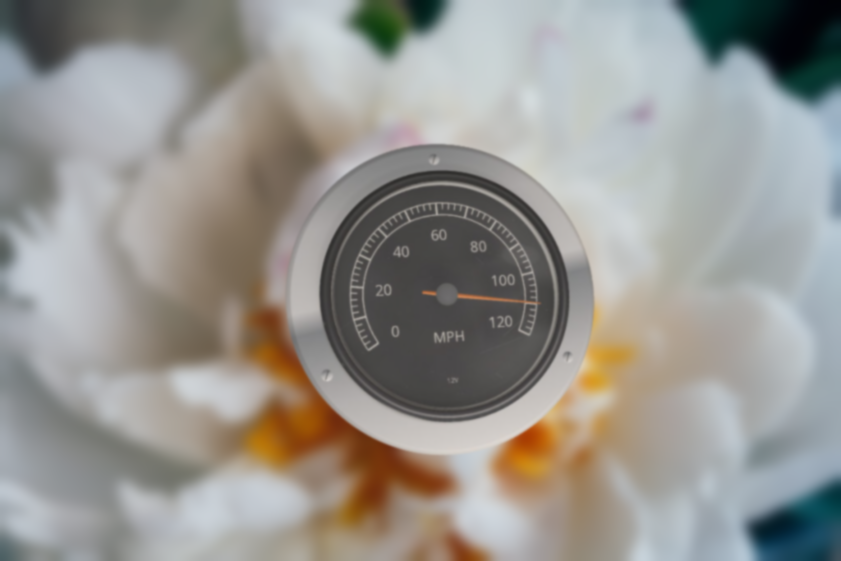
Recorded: 110 mph
